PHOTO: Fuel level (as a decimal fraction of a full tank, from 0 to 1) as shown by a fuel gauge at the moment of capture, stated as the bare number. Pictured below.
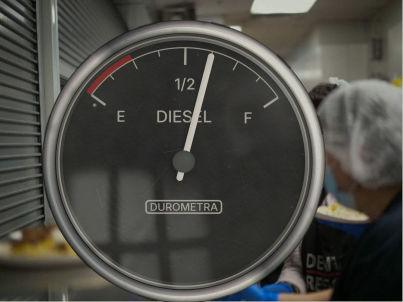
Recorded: 0.625
